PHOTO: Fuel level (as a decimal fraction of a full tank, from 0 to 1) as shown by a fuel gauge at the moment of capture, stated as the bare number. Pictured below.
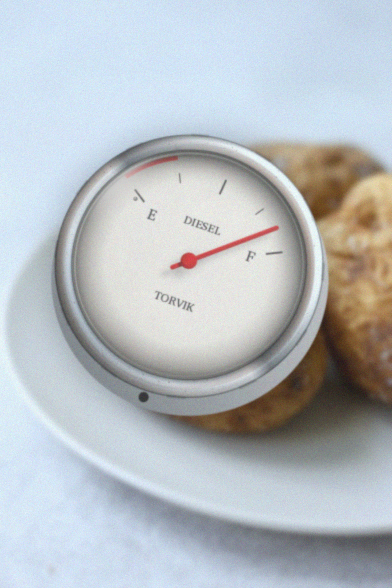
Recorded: 0.875
